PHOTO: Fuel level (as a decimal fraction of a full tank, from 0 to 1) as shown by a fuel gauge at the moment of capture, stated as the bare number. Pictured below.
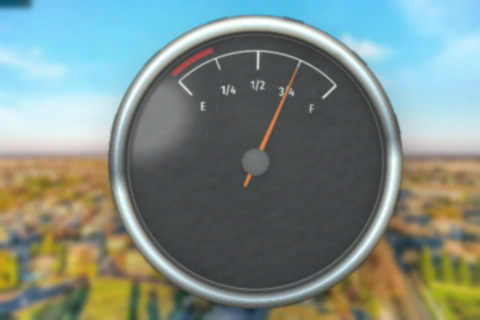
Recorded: 0.75
